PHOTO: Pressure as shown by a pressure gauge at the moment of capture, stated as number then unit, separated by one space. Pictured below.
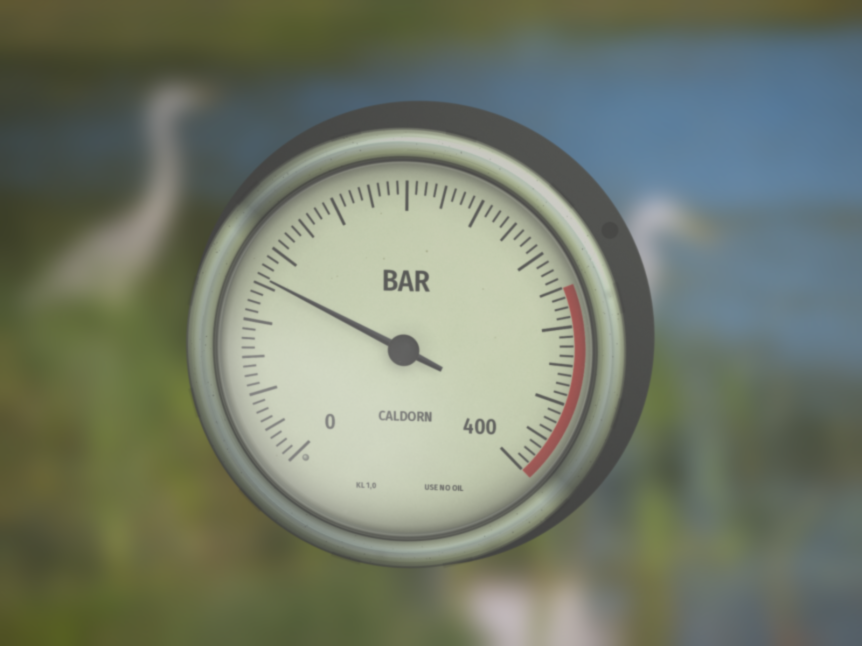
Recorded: 105 bar
